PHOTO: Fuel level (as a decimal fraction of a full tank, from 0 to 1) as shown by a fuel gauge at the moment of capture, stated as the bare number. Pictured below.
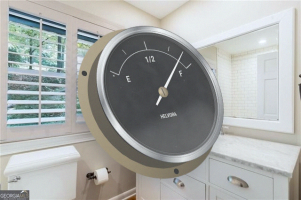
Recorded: 0.875
